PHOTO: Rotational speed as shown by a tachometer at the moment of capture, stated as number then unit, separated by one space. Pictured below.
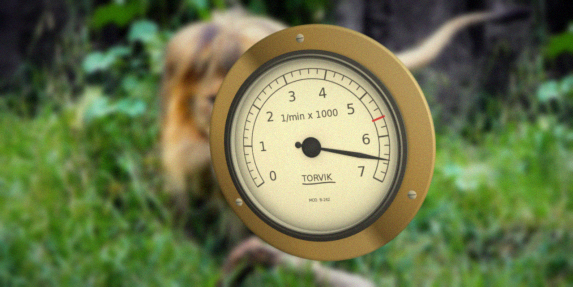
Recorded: 6500 rpm
